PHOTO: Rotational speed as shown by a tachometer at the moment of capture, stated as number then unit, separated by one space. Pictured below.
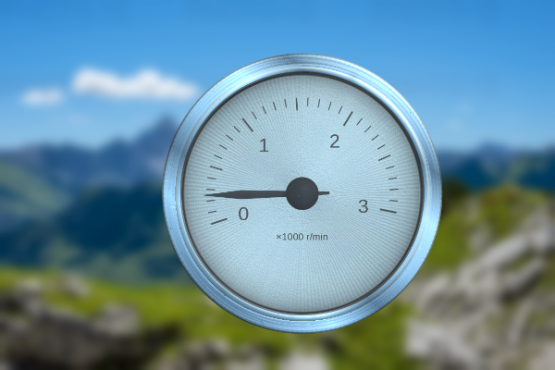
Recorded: 250 rpm
